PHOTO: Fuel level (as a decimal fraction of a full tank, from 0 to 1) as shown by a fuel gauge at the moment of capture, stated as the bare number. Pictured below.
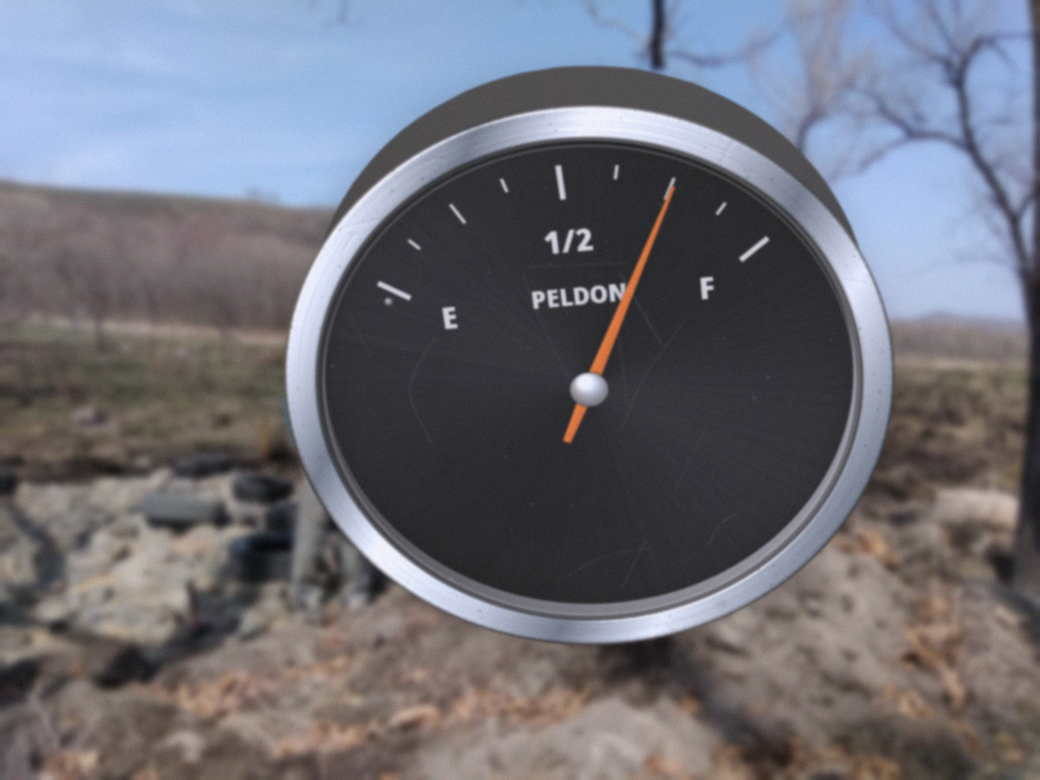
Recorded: 0.75
